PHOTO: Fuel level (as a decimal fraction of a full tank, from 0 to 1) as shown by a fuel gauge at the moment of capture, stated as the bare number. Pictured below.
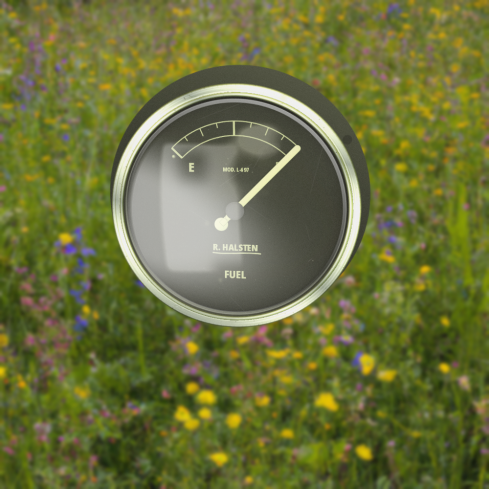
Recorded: 1
